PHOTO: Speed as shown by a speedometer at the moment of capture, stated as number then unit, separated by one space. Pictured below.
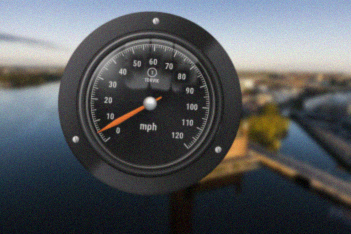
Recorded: 5 mph
